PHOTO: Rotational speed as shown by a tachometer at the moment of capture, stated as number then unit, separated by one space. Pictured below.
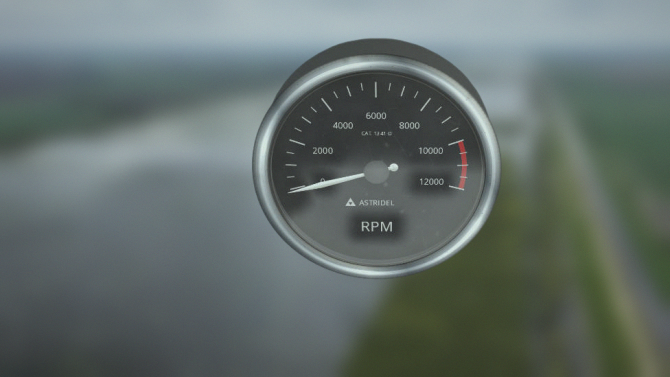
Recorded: 0 rpm
